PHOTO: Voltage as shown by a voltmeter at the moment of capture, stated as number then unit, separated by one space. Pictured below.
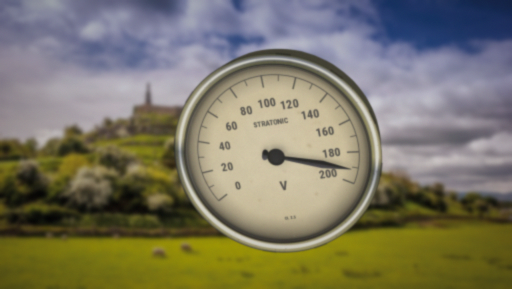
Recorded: 190 V
